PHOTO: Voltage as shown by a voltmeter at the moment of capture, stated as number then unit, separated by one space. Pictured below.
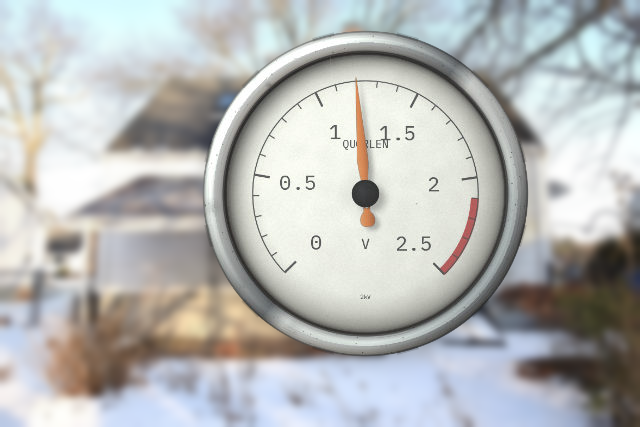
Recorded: 1.2 V
